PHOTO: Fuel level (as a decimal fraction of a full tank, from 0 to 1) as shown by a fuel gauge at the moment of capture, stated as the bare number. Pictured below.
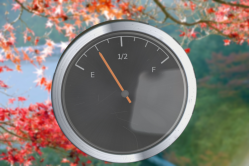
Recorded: 0.25
